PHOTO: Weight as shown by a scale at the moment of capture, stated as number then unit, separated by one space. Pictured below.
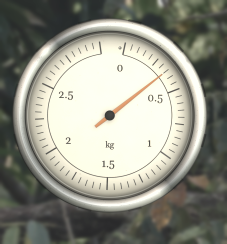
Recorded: 0.35 kg
